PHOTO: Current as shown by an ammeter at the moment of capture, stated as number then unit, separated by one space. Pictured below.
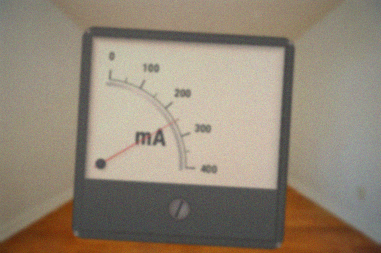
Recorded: 250 mA
